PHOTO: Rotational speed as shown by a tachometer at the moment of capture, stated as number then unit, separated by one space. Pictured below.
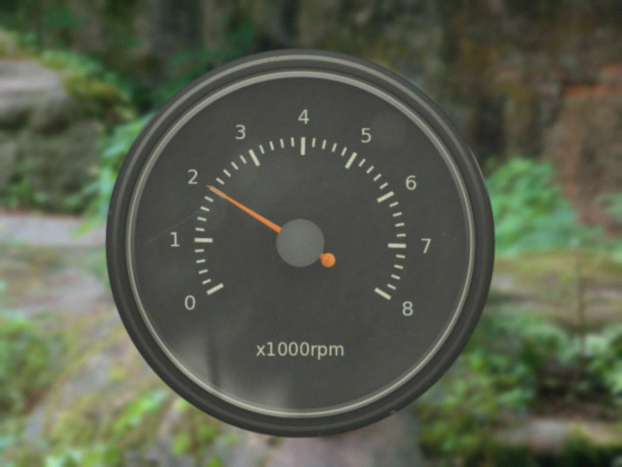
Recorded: 2000 rpm
